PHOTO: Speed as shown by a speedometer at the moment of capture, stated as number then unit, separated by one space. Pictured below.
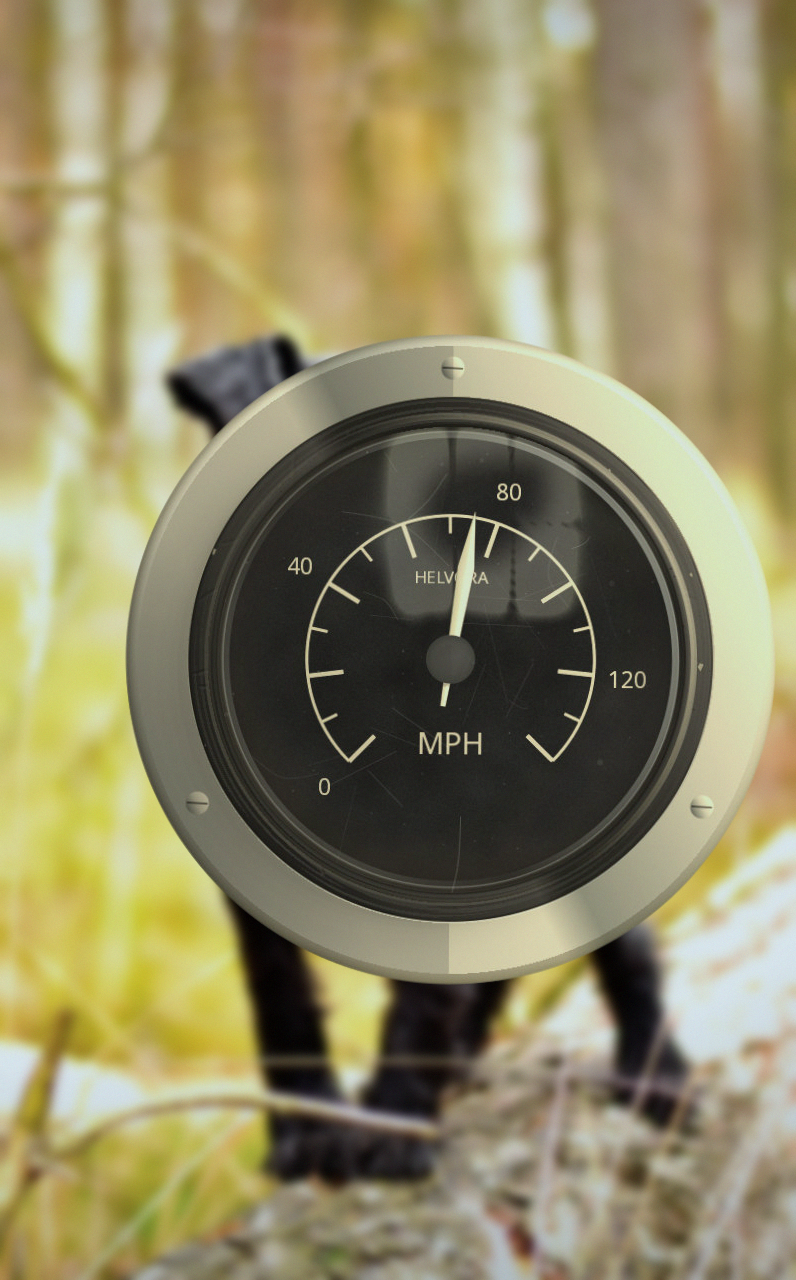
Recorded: 75 mph
